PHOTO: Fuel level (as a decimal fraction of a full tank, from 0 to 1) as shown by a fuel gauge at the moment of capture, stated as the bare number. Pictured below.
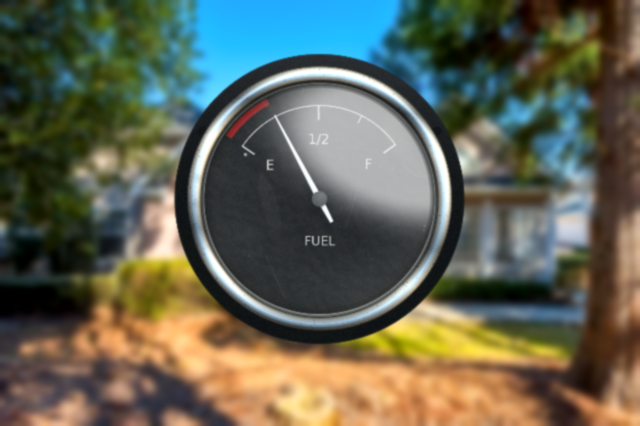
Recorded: 0.25
